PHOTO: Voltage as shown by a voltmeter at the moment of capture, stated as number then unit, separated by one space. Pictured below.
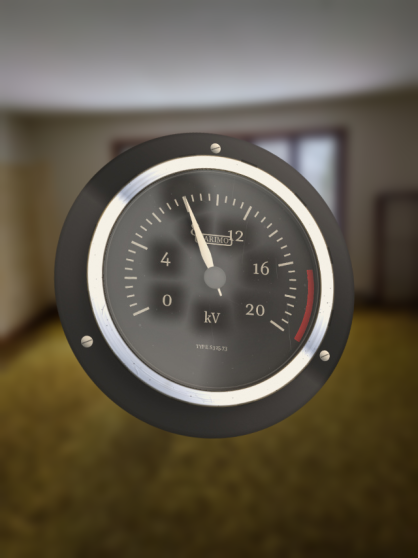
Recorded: 8 kV
